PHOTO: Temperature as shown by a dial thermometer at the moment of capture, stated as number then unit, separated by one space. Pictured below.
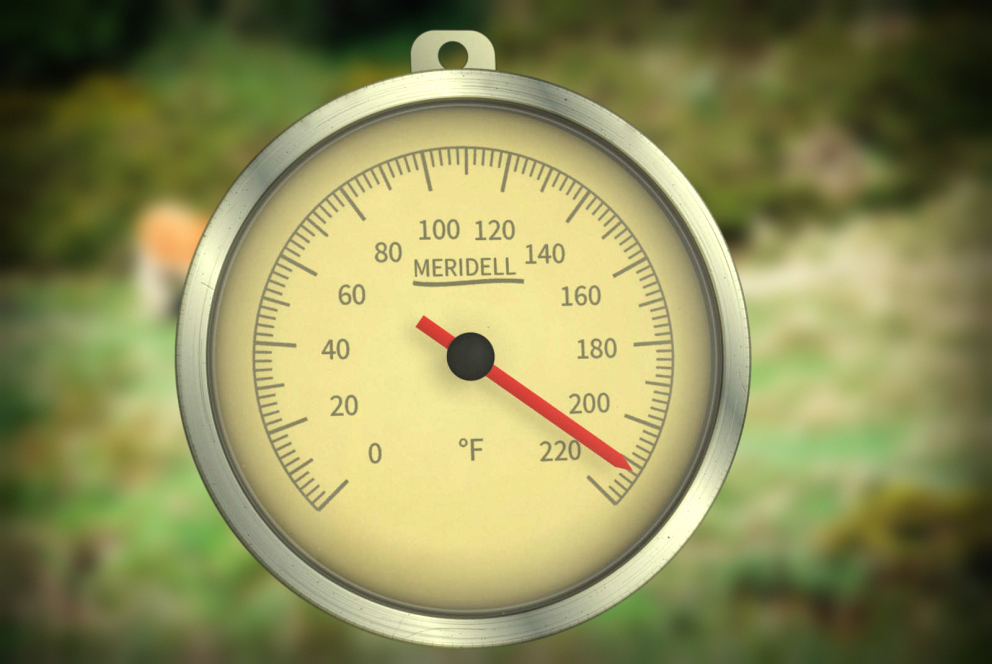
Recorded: 212 °F
